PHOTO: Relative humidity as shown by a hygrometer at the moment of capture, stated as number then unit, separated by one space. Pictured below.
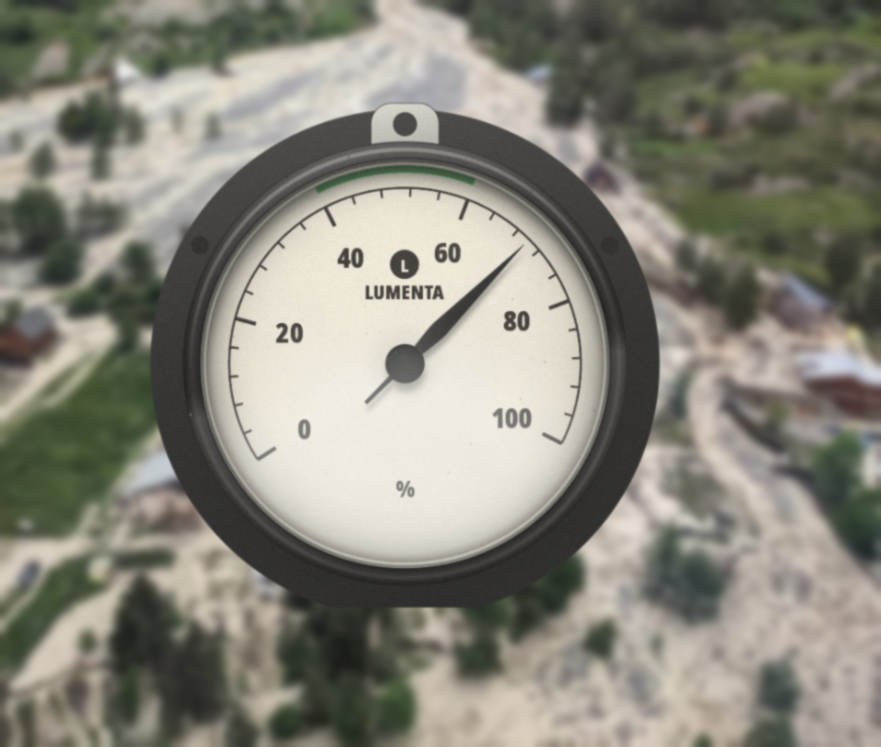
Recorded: 70 %
